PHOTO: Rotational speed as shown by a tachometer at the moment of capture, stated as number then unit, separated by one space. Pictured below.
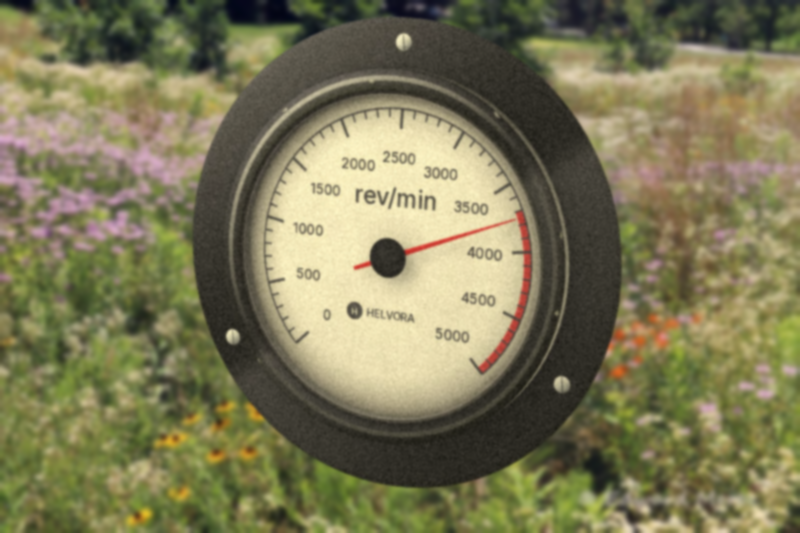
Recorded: 3750 rpm
